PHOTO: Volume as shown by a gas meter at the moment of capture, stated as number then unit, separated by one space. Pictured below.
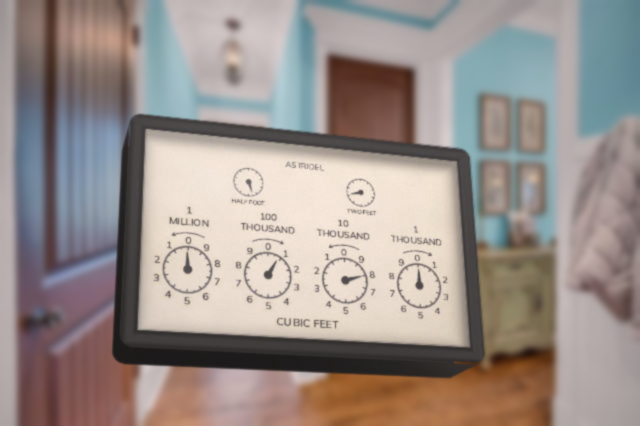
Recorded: 8000 ft³
